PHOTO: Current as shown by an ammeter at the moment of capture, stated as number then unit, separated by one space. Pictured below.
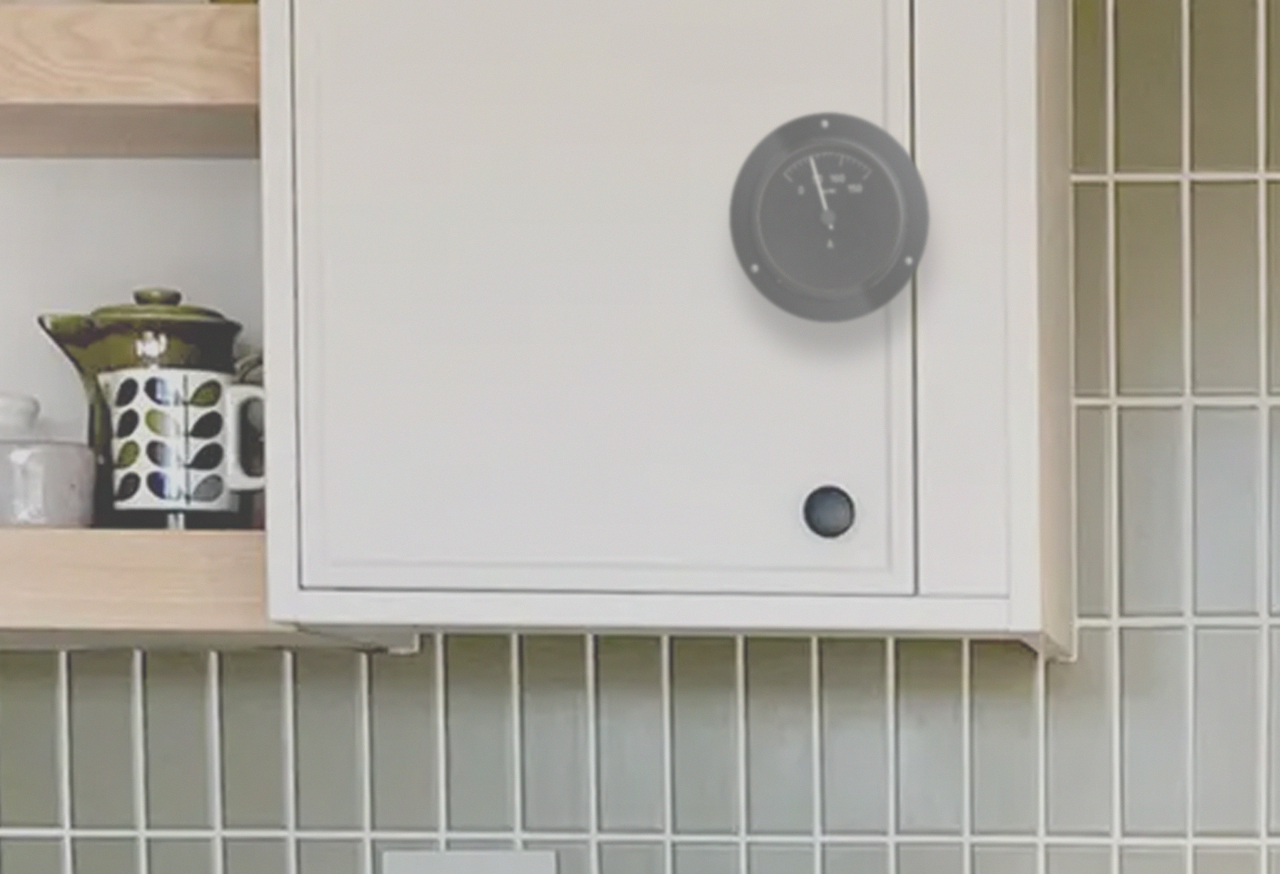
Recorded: 50 A
